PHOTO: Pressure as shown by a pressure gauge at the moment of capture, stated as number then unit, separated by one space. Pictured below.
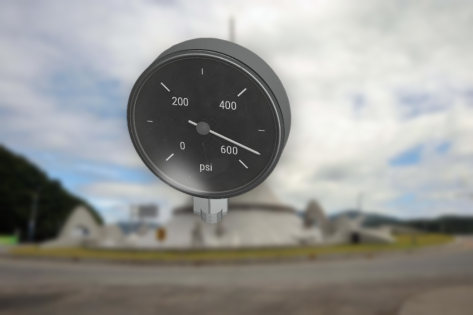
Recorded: 550 psi
